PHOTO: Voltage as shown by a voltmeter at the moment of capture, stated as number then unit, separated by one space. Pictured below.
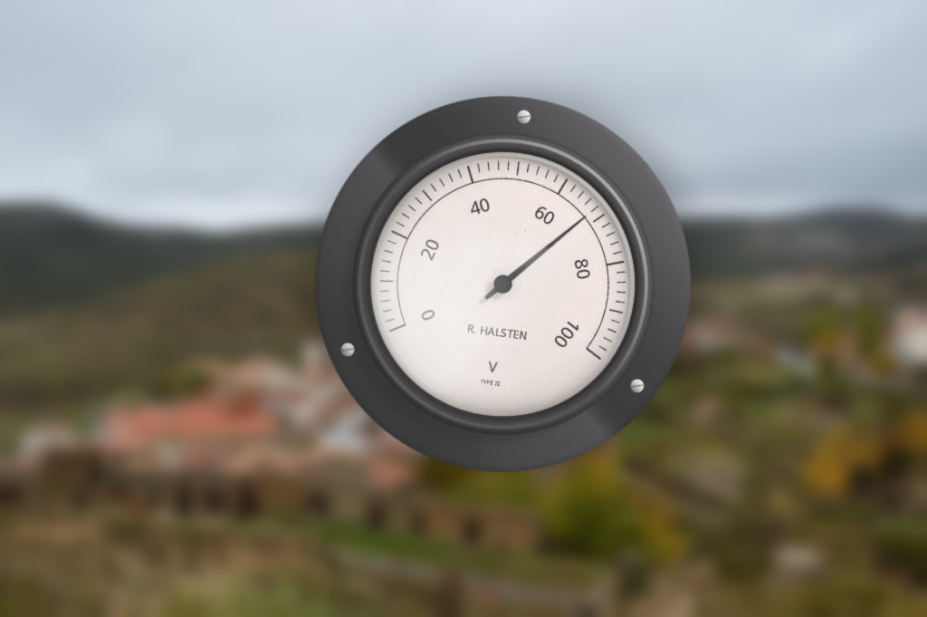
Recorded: 68 V
